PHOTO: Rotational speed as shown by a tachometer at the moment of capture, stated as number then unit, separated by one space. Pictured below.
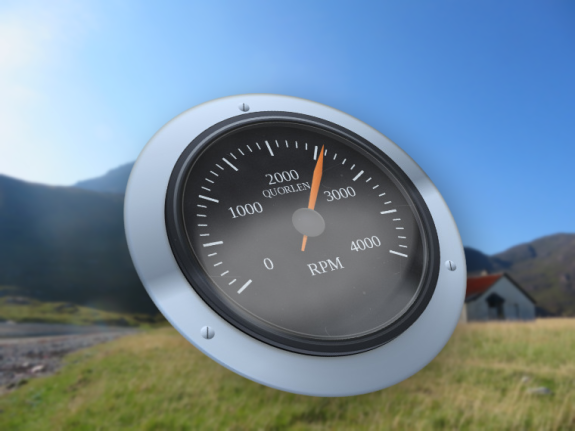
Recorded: 2550 rpm
